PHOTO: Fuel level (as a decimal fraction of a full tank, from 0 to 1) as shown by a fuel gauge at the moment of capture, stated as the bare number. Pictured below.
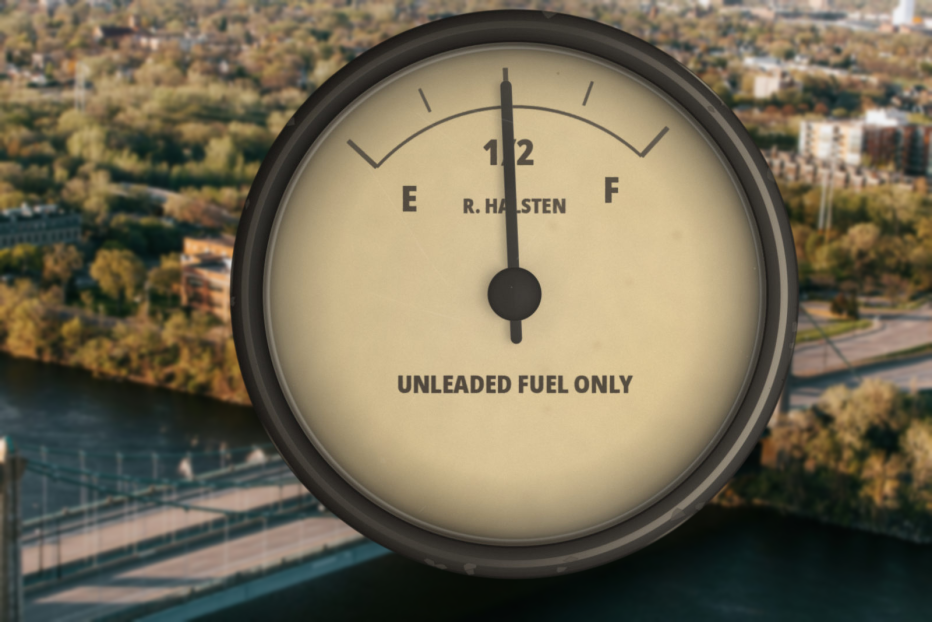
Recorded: 0.5
